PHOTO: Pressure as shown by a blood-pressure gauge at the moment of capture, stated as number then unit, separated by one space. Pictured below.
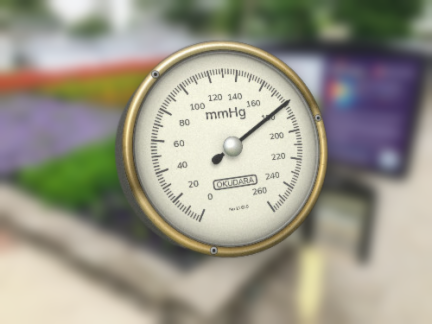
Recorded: 180 mmHg
